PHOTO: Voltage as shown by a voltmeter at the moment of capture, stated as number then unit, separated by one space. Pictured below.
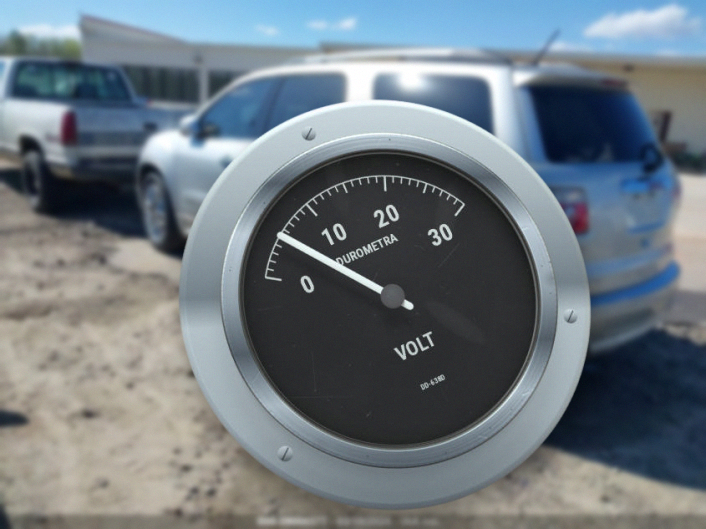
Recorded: 5 V
